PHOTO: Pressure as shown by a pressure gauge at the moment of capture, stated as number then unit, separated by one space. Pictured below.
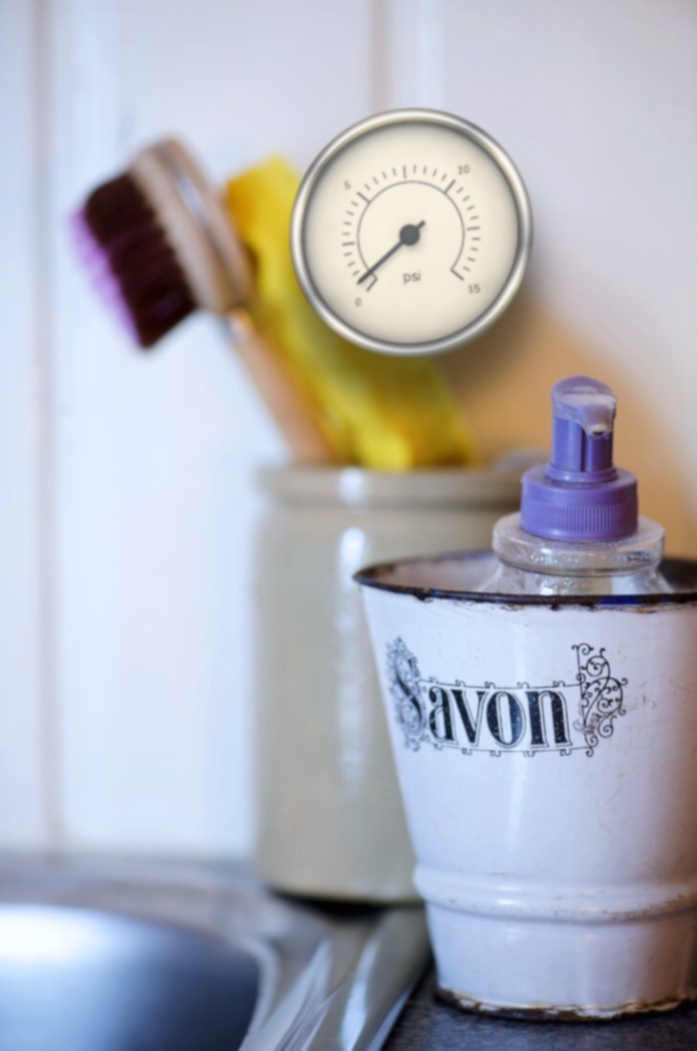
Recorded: 0.5 psi
